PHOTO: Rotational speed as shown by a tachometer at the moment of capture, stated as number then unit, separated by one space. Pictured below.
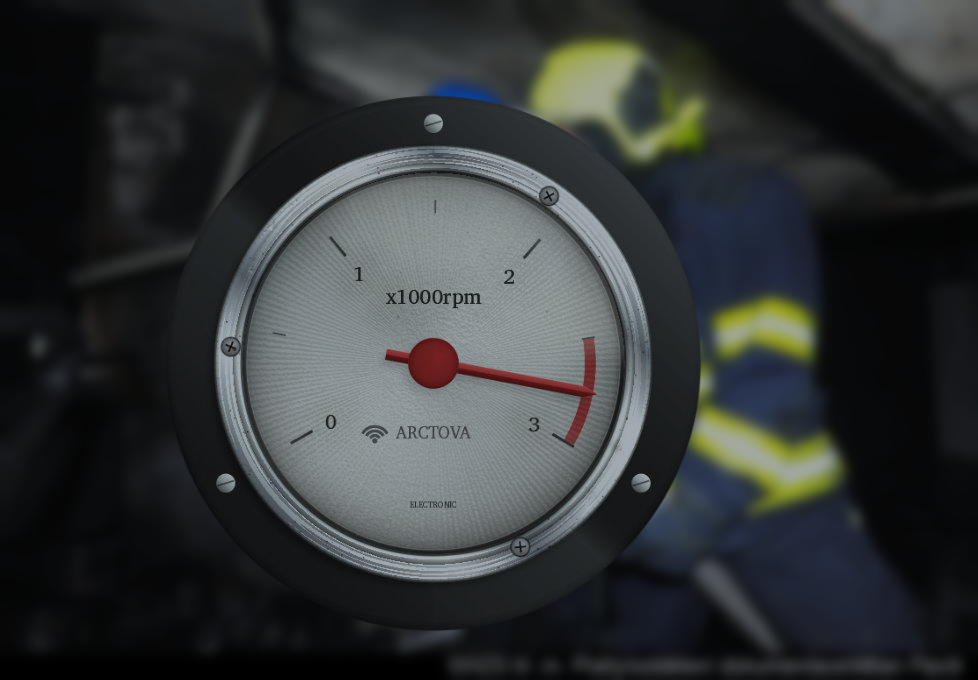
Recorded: 2750 rpm
